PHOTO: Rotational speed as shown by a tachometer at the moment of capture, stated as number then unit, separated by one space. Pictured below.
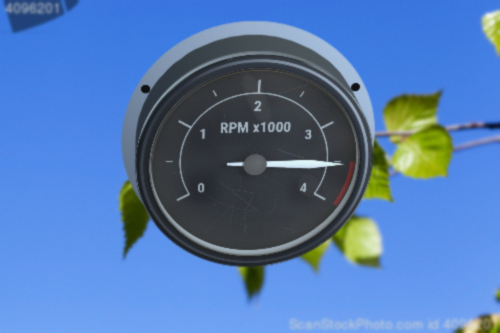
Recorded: 3500 rpm
